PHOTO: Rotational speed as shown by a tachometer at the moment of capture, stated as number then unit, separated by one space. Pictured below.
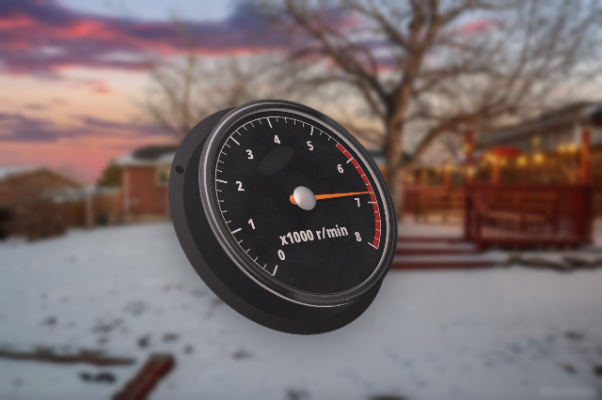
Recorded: 6800 rpm
